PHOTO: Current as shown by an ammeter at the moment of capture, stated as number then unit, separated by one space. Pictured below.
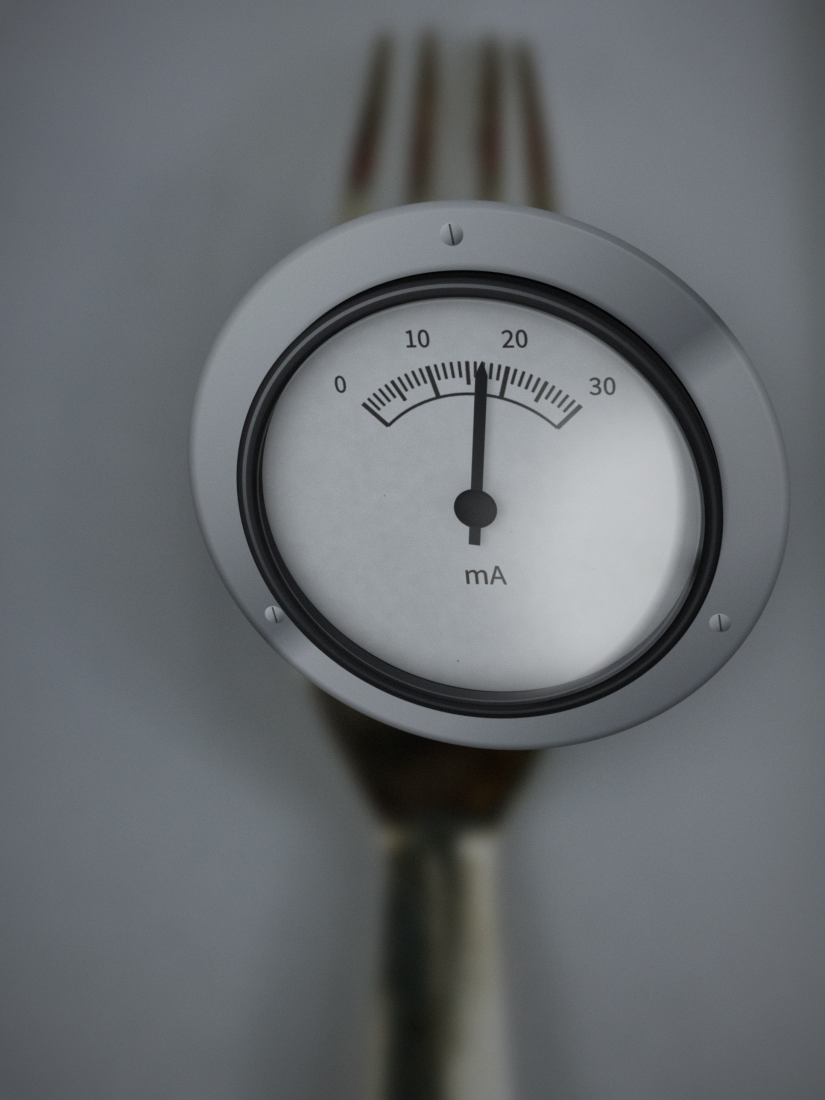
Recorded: 17 mA
